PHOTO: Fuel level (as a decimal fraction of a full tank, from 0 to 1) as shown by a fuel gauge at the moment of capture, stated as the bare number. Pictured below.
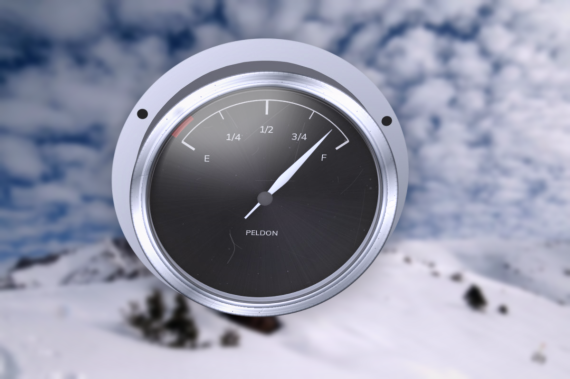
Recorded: 0.875
